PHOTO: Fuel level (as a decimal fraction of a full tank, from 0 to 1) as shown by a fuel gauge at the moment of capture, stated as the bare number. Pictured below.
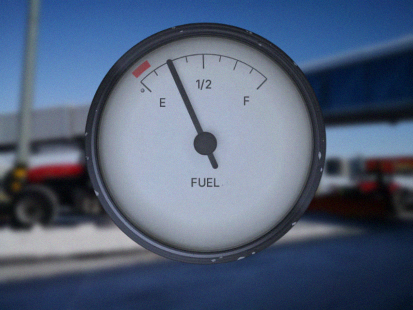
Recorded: 0.25
